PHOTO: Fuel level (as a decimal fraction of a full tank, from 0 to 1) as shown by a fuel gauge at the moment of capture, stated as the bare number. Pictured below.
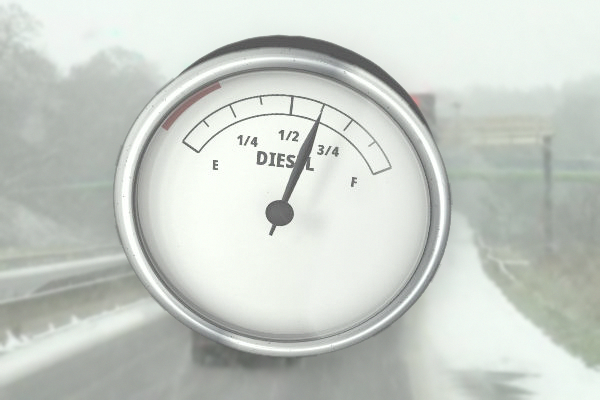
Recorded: 0.625
